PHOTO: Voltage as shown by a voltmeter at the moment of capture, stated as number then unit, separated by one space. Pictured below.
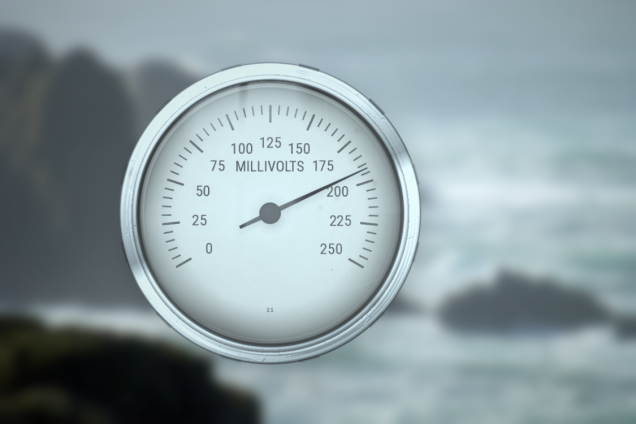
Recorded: 192.5 mV
